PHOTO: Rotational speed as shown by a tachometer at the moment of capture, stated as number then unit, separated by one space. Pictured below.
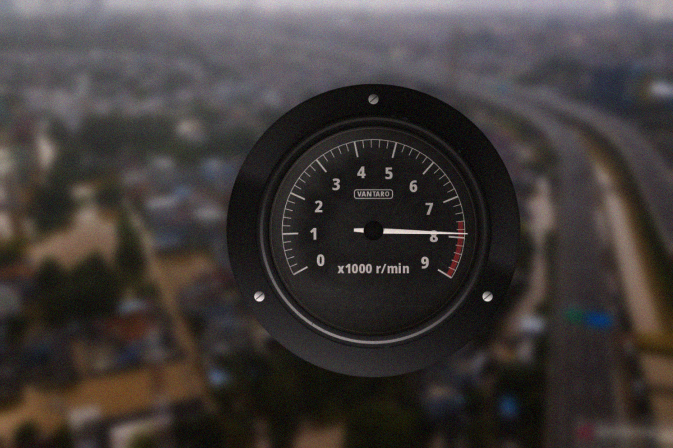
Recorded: 7900 rpm
